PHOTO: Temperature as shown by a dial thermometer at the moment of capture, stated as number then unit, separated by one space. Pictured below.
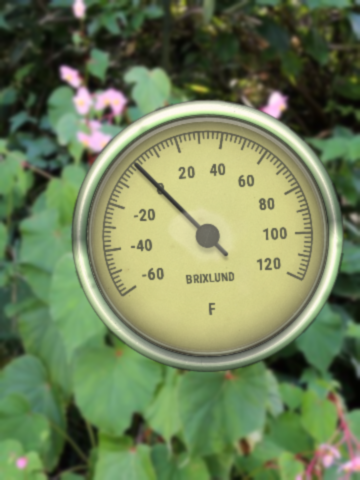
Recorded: 0 °F
